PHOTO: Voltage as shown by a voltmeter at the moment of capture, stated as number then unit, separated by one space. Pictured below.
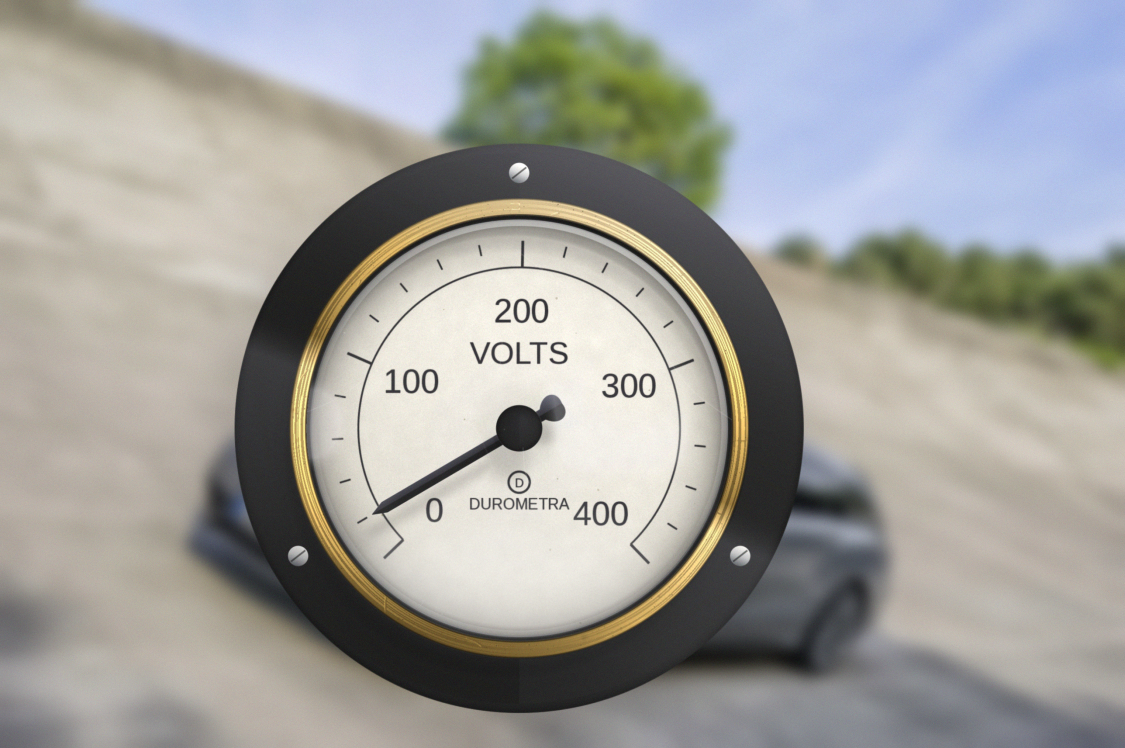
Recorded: 20 V
